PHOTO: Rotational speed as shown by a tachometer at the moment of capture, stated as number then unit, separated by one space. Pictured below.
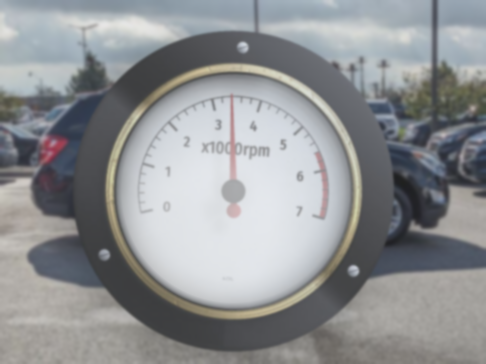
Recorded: 3400 rpm
